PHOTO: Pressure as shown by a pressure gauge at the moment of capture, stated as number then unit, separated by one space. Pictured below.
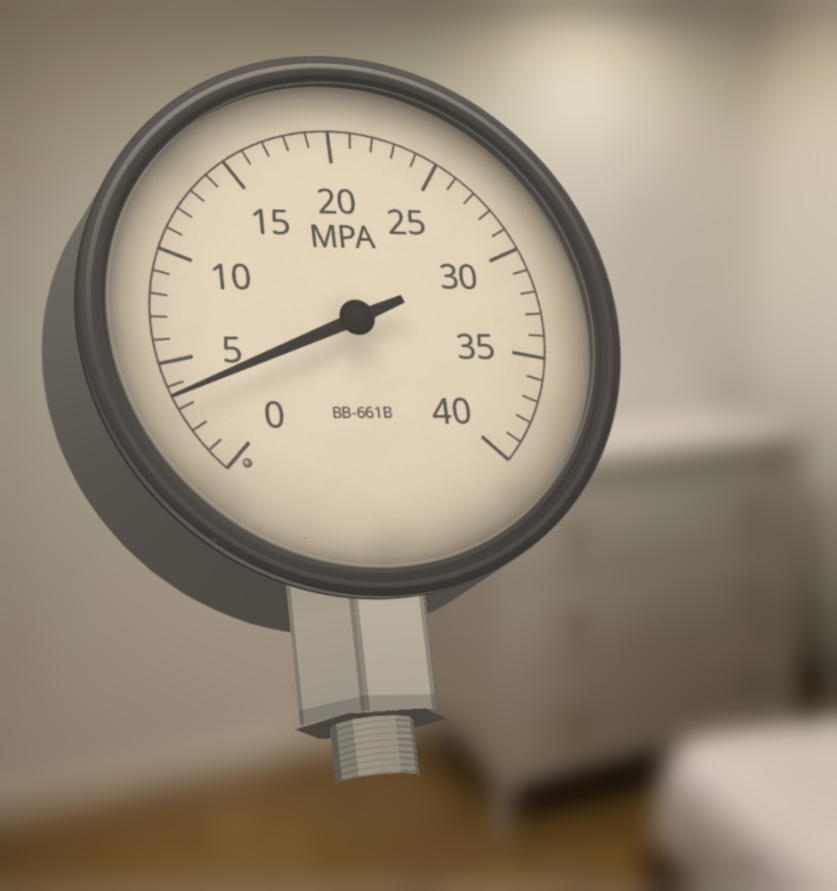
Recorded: 3.5 MPa
